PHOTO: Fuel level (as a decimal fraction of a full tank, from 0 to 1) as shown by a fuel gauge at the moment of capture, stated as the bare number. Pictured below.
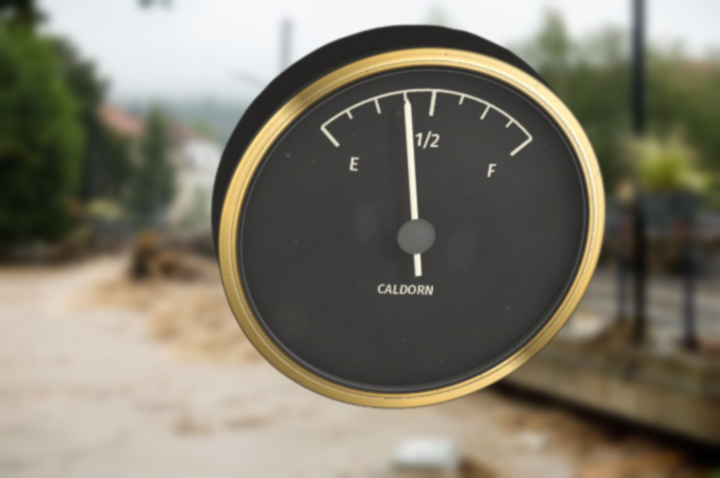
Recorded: 0.375
